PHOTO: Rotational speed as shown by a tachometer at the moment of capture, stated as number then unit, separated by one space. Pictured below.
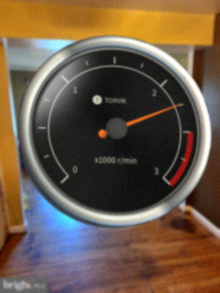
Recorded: 2250 rpm
